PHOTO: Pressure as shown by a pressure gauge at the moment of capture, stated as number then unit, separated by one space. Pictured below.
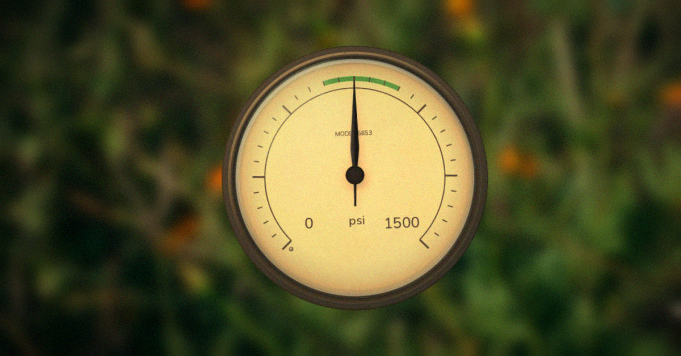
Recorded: 750 psi
